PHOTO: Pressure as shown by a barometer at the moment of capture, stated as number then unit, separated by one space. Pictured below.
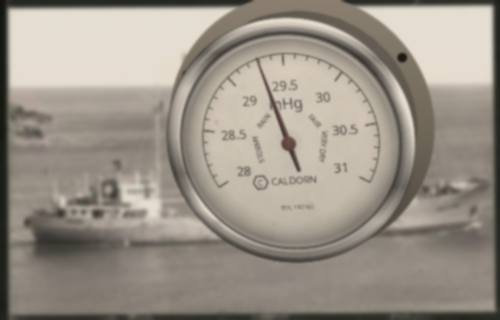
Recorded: 29.3 inHg
